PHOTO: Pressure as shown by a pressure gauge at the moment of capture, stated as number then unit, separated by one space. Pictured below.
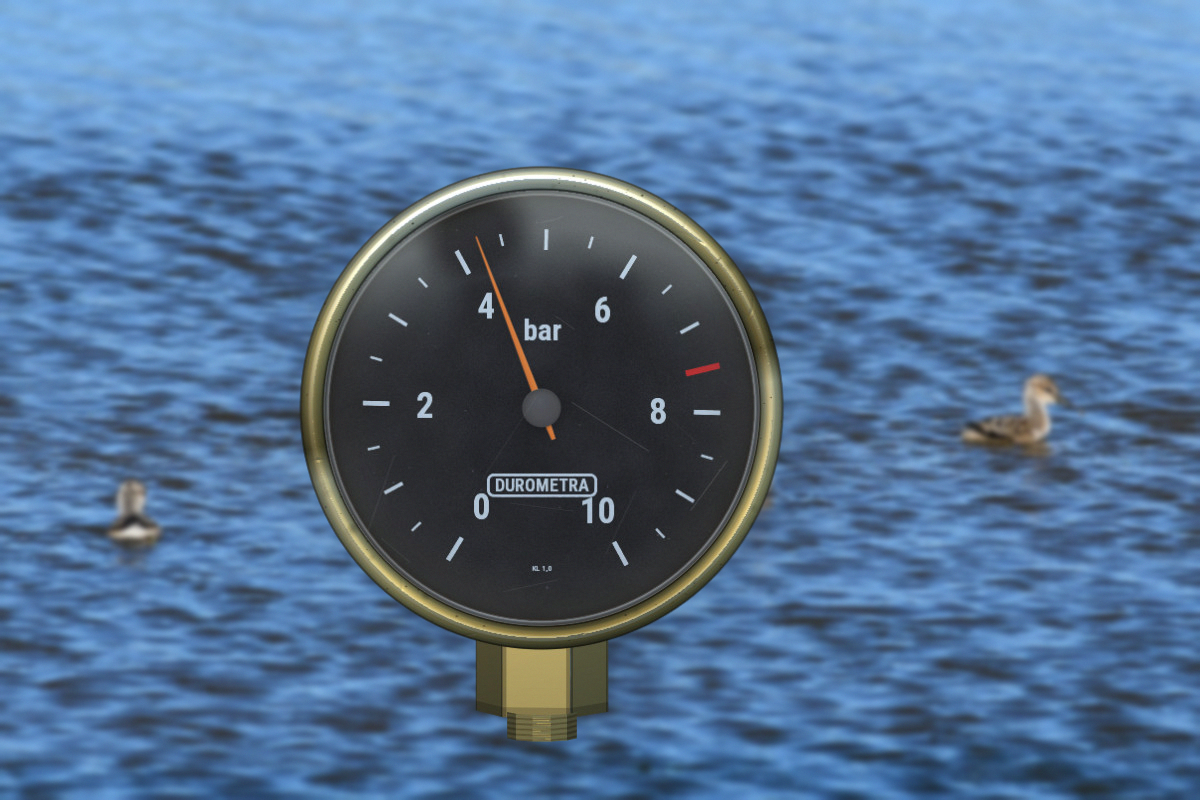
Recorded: 4.25 bar
